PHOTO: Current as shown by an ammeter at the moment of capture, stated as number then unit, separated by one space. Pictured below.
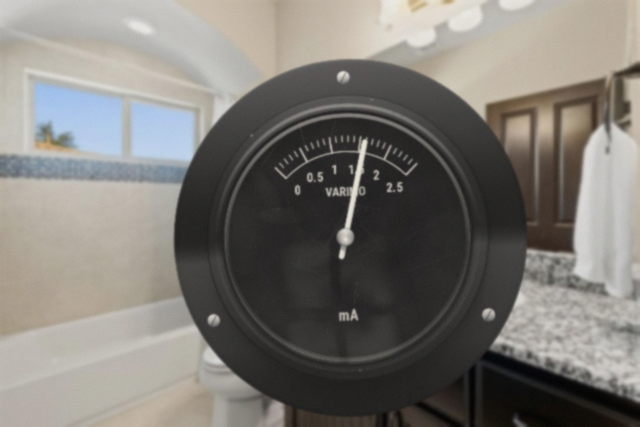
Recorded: 1.6 mA
